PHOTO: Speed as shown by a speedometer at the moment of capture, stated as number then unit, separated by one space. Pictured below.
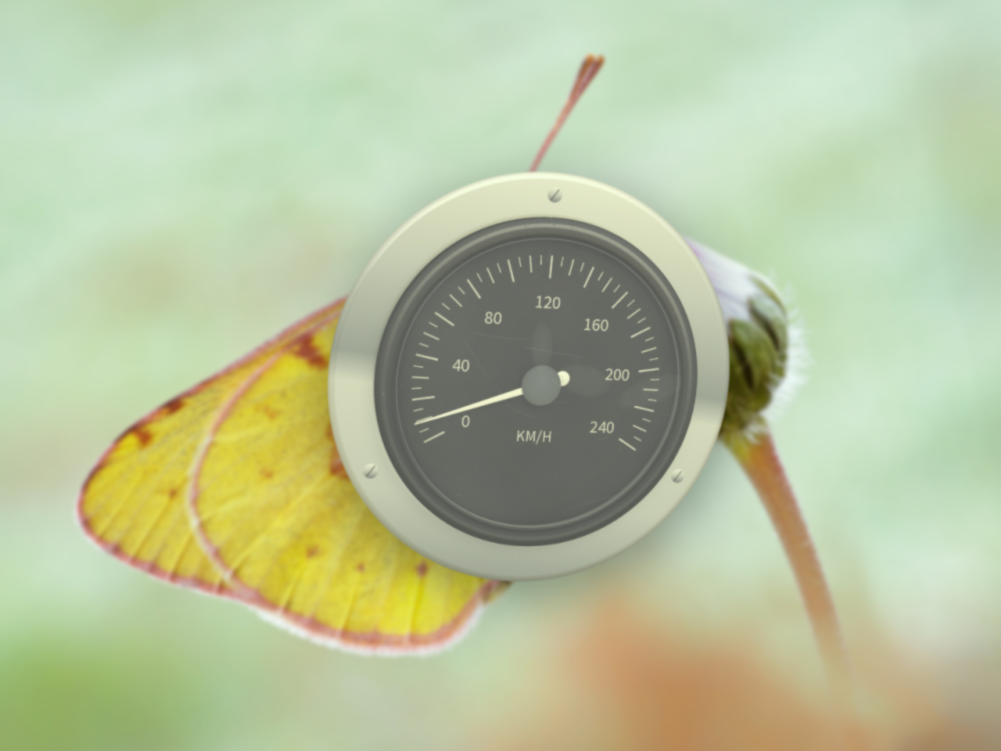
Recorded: 10 km/h
